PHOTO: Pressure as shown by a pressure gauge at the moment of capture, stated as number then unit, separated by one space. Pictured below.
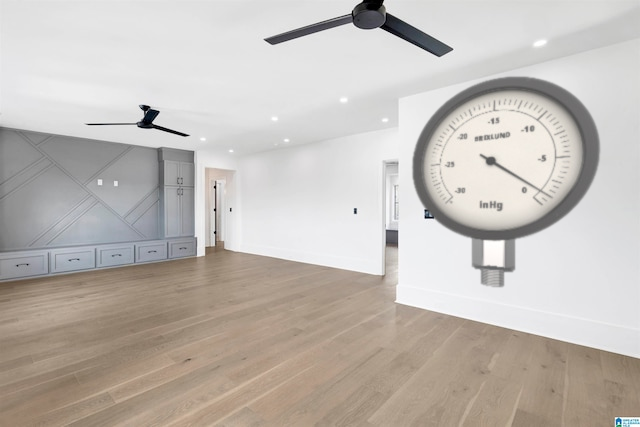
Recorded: -1 inHg
